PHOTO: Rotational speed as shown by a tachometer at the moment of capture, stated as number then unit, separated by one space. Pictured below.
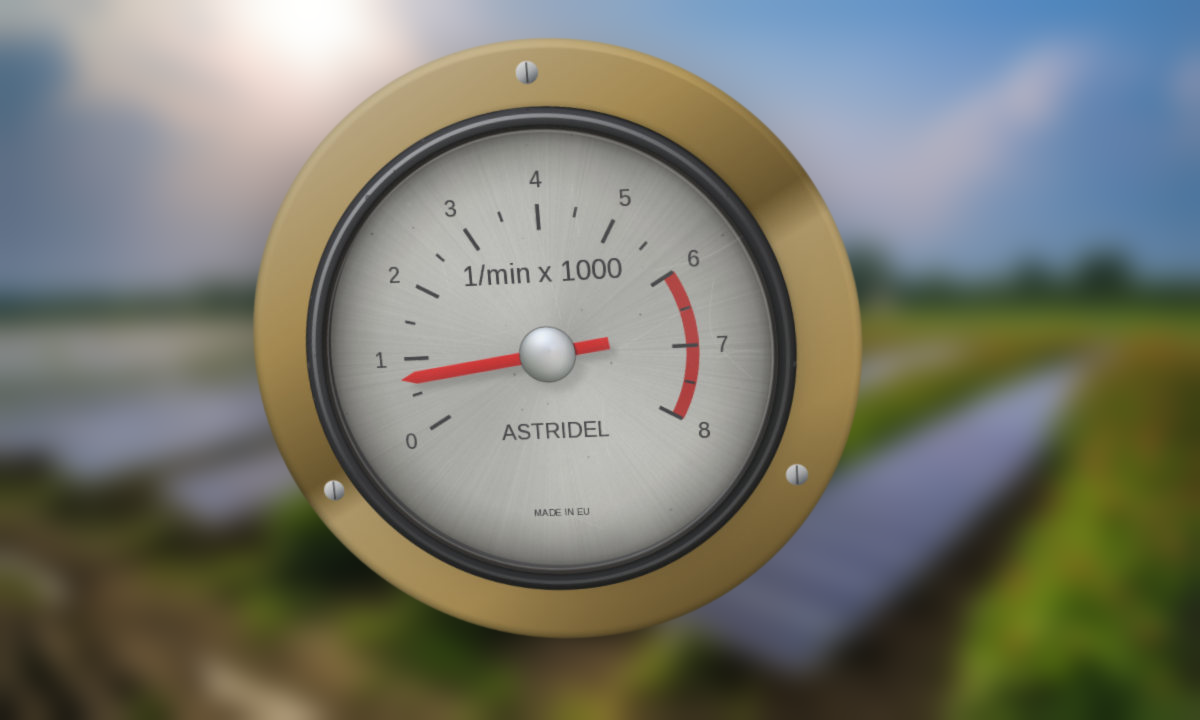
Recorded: 750 rpm
